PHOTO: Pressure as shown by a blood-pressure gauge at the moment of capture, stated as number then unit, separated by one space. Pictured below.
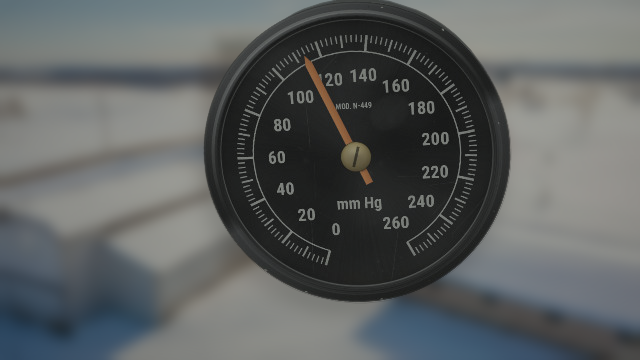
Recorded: 114 mmHg
